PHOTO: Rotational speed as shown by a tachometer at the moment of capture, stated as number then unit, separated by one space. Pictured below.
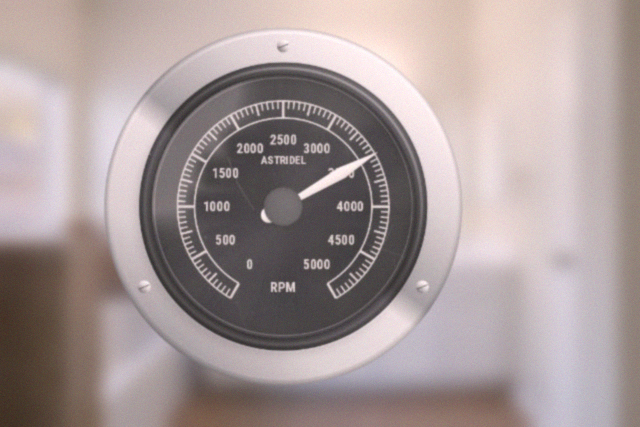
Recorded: 3500 rpm
